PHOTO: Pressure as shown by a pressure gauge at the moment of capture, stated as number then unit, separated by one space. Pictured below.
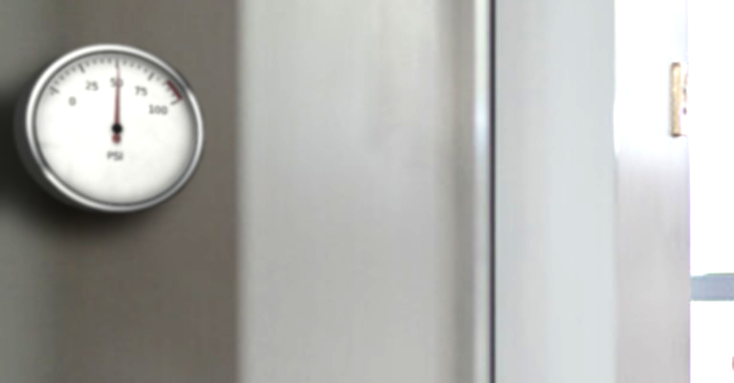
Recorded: 50 psi
